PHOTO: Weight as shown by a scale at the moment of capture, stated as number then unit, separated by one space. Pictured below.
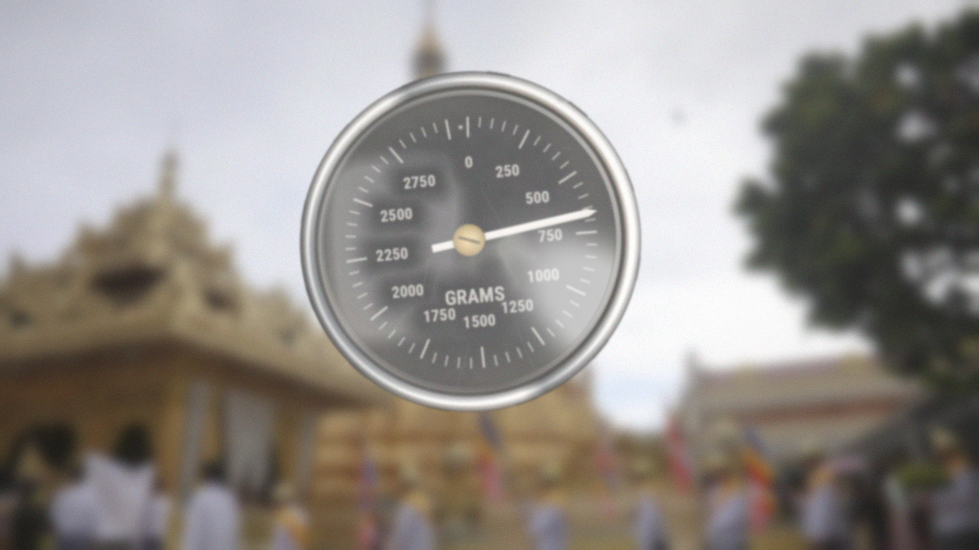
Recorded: 675 g
